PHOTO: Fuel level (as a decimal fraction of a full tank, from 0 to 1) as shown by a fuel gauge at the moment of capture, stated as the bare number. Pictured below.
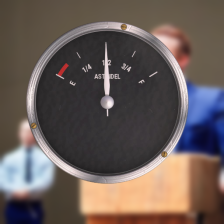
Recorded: 0.5
